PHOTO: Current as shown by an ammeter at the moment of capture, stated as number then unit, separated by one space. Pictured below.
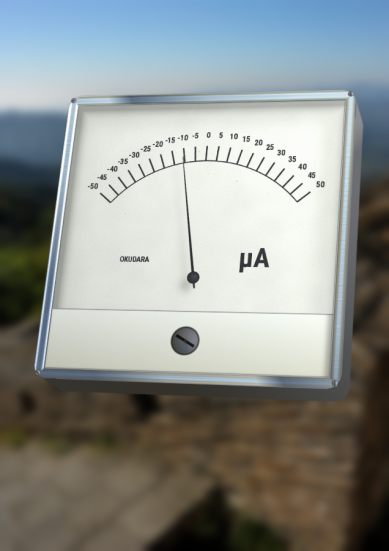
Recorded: -10 µA
